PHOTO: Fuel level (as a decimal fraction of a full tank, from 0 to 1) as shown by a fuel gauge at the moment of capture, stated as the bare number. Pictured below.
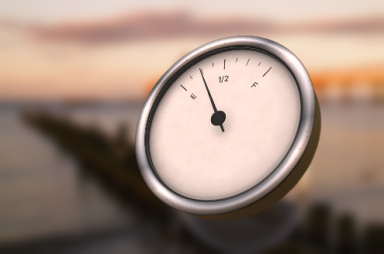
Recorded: 0.25
